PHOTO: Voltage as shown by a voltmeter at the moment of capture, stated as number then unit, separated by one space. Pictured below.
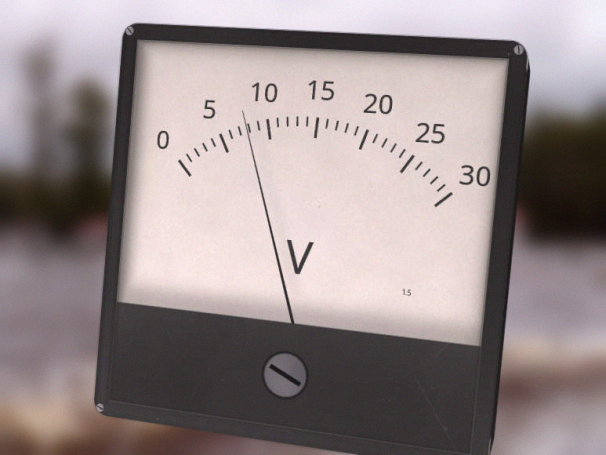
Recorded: 8 V
